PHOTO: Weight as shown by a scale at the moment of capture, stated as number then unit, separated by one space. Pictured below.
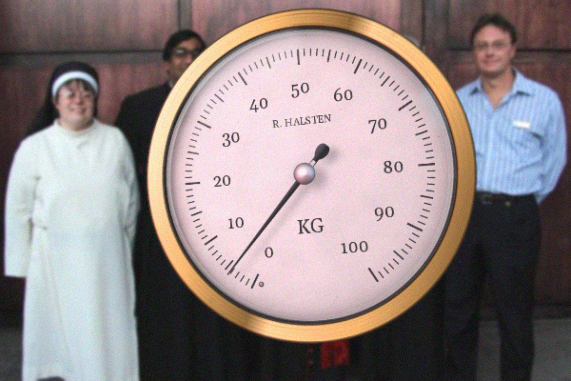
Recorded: 4 kg
